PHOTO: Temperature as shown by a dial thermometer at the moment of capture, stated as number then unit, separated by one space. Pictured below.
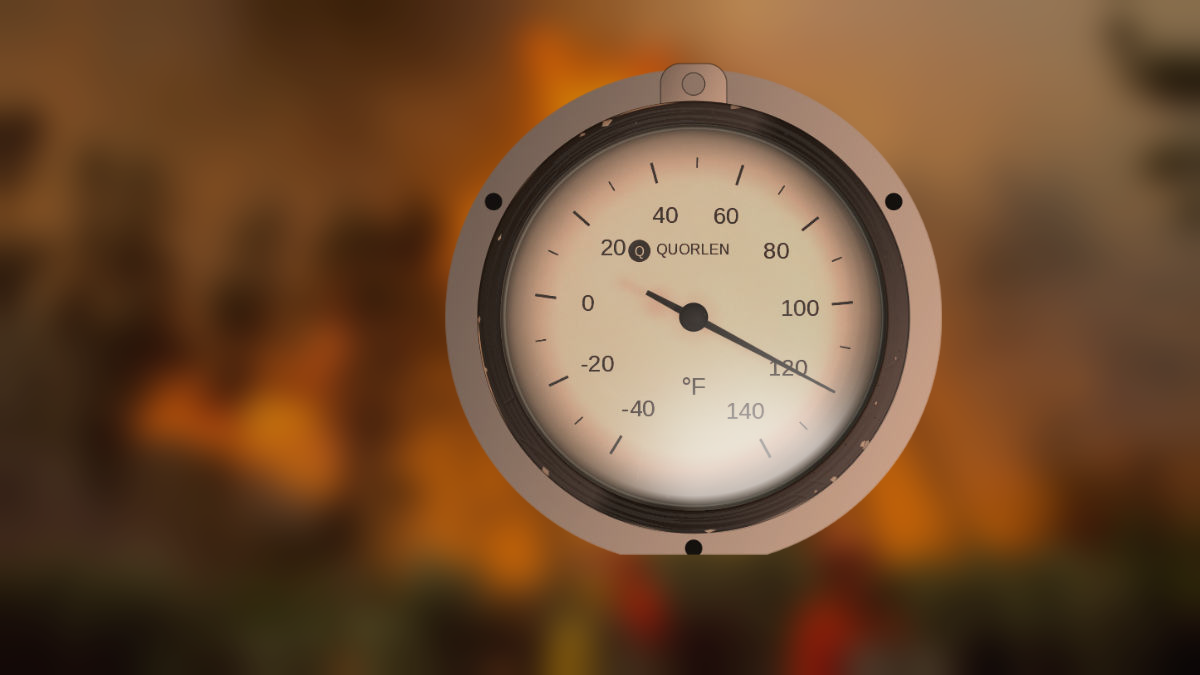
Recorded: 120 °F
